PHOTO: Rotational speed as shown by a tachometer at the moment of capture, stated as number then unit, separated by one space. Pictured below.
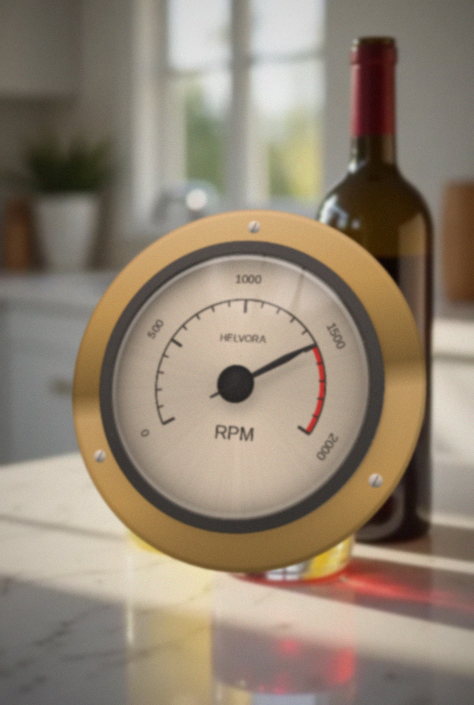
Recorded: 1500 rpm
